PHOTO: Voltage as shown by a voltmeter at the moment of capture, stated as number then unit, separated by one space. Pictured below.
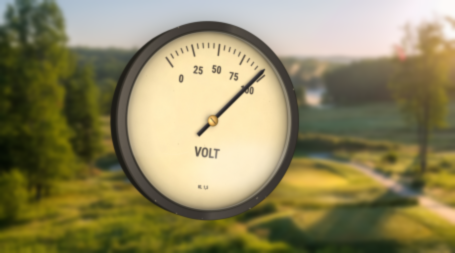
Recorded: 95 V
